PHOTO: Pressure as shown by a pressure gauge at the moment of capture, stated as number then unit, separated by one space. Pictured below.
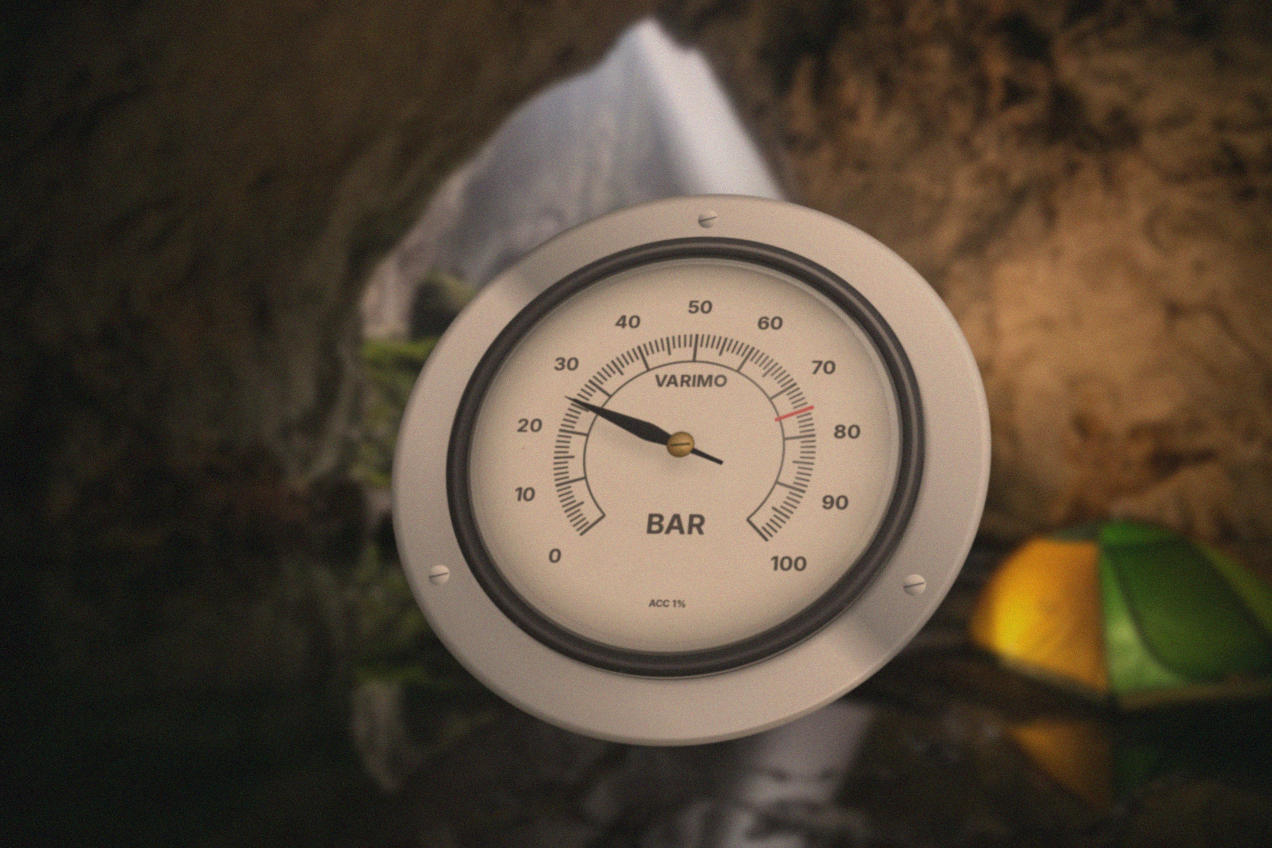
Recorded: 25 bar
